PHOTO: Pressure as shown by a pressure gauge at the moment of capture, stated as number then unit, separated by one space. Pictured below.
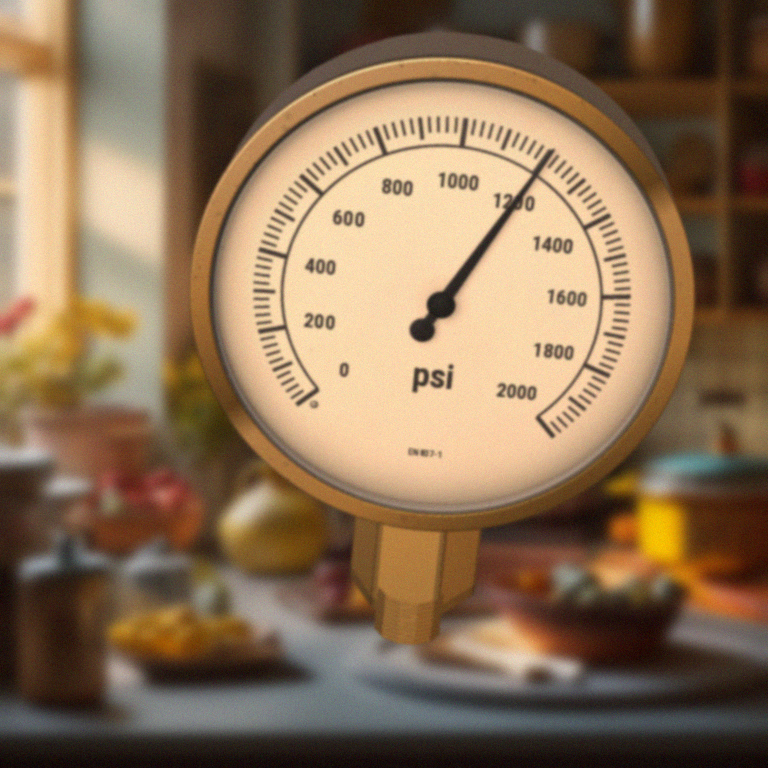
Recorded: 1200 psi
